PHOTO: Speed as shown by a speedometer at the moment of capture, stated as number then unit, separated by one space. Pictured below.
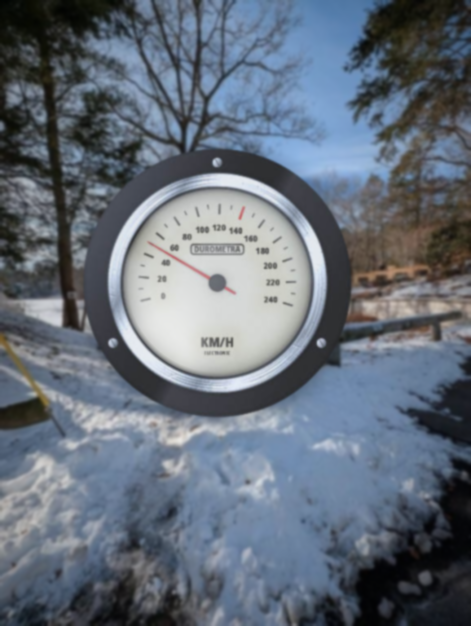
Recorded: 50 km/h
